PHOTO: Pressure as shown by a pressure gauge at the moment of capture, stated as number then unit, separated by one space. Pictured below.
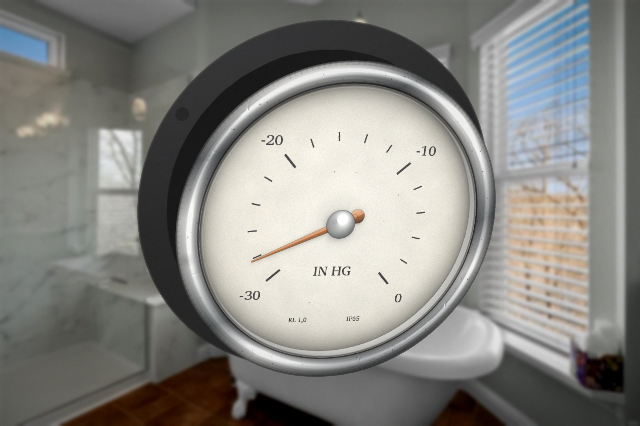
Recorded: -28 inHg
